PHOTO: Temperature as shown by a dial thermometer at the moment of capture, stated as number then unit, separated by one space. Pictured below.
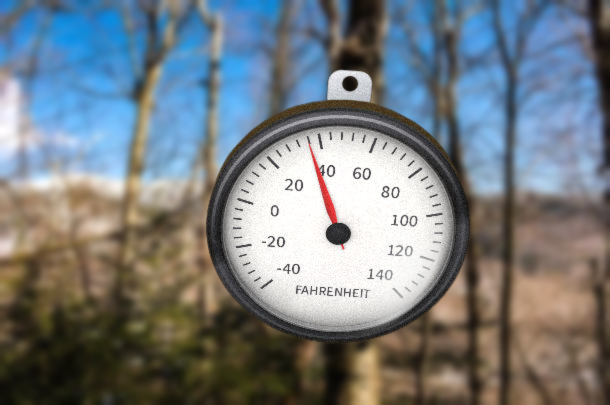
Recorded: 36 °F
